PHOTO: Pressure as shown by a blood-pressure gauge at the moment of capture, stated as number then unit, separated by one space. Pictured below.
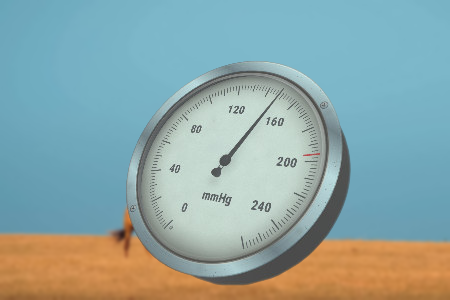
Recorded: 150 mmHg
